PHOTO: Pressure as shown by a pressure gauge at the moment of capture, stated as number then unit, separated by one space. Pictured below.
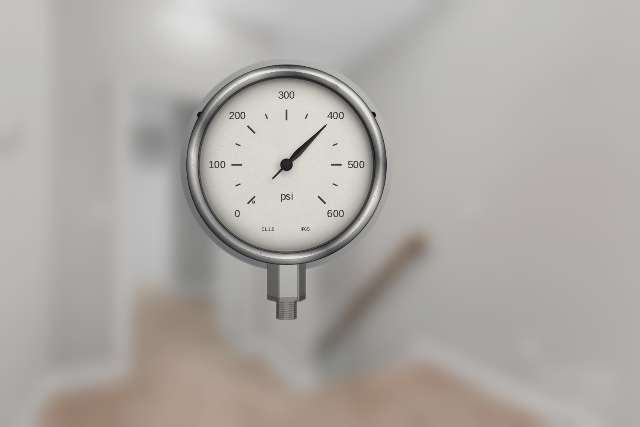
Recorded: 400 psi
